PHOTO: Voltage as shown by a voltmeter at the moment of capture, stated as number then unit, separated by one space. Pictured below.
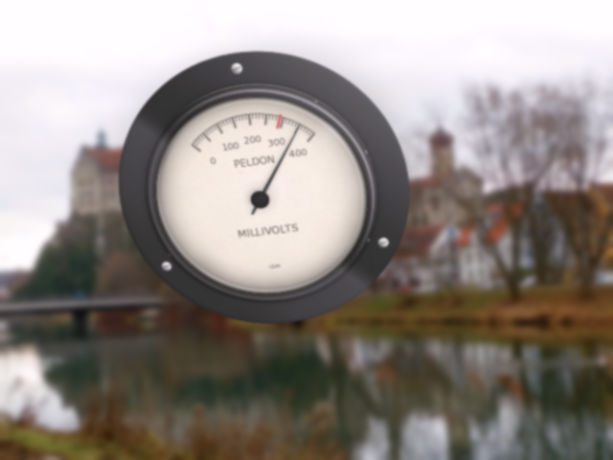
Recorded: 350 mV
